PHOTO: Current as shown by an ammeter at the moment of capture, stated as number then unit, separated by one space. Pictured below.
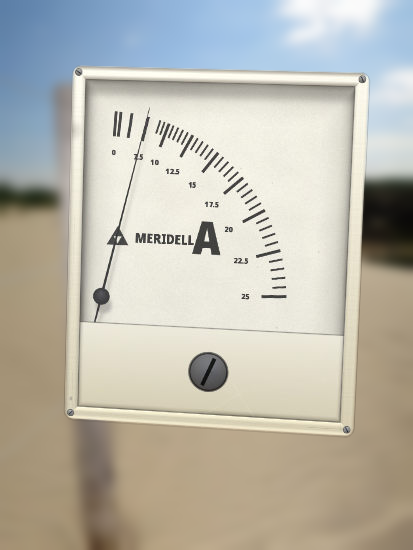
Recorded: 7.5 A
